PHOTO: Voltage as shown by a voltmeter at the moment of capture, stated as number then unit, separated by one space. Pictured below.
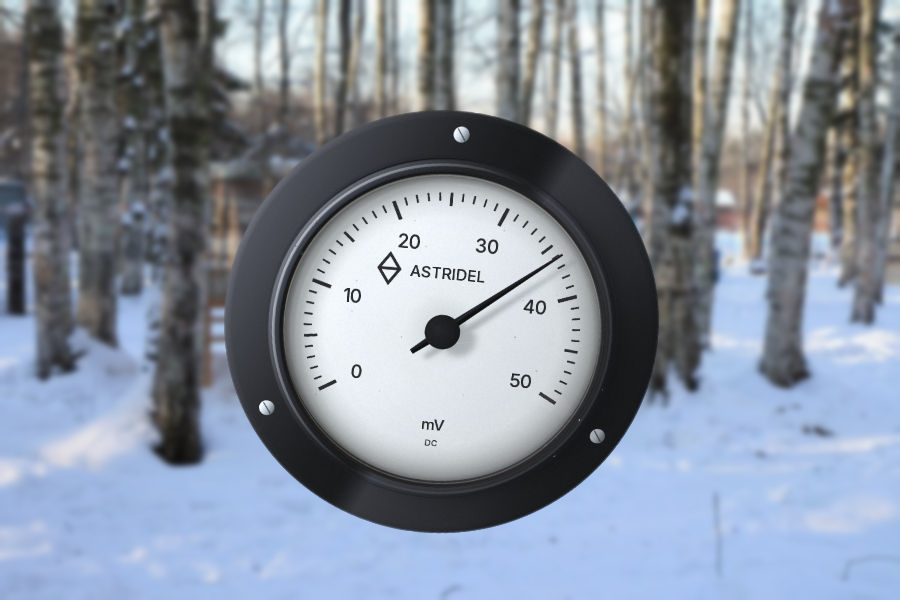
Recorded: 36 mV
